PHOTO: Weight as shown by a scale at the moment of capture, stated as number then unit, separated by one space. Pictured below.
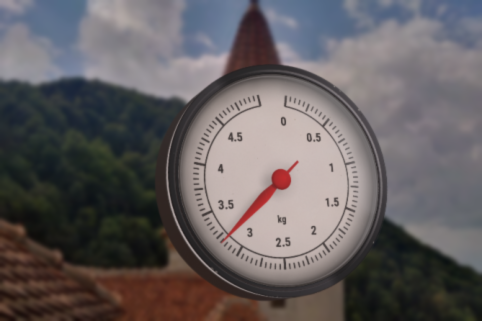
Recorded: 3.2 kg
